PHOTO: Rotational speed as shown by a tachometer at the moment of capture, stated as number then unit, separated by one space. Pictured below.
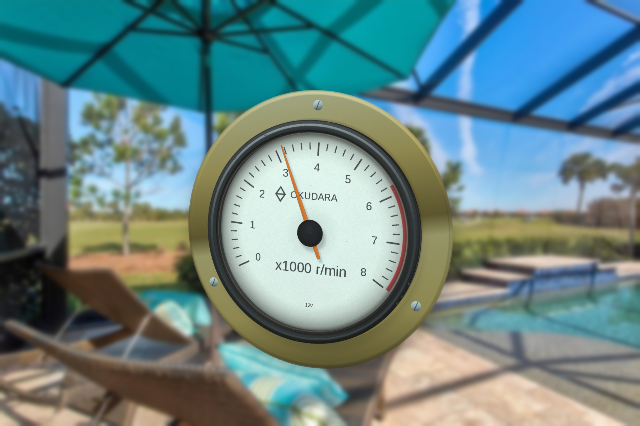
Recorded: 3200 rpm
